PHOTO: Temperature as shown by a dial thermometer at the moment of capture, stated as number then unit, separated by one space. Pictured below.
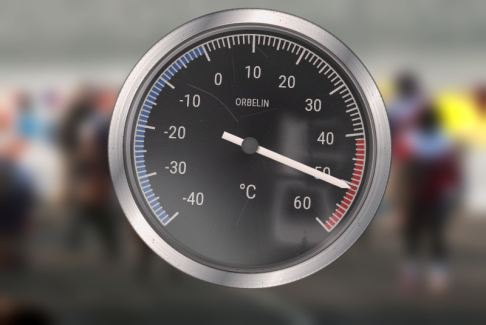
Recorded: 51 °C
